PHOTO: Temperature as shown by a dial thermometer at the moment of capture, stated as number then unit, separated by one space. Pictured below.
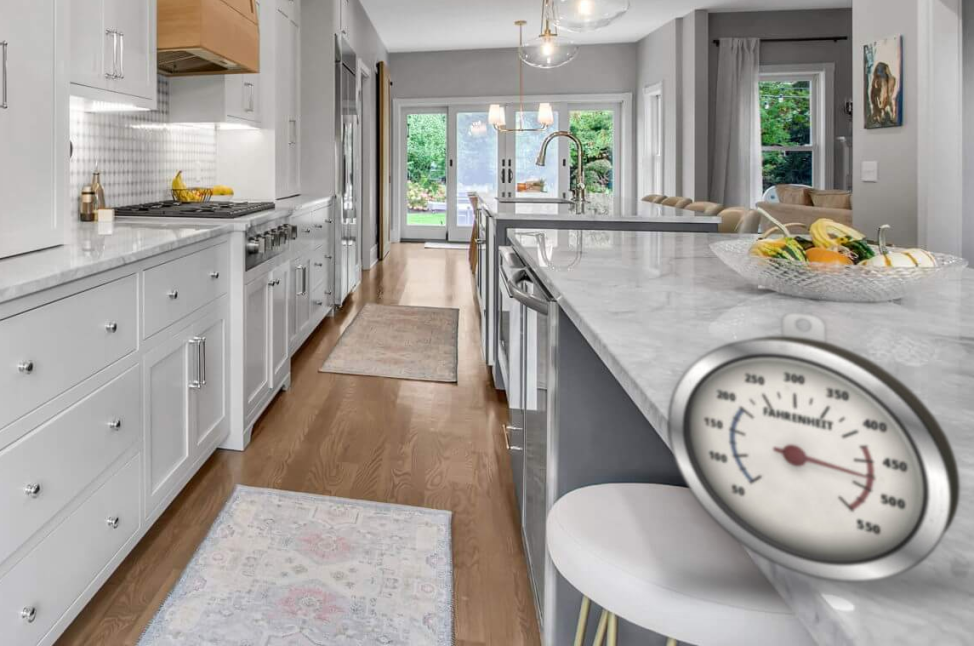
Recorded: 475 °F
